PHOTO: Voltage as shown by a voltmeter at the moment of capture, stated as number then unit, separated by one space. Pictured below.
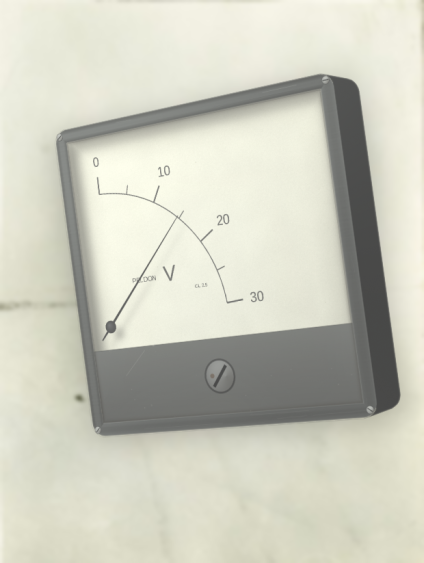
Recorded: 15 V
